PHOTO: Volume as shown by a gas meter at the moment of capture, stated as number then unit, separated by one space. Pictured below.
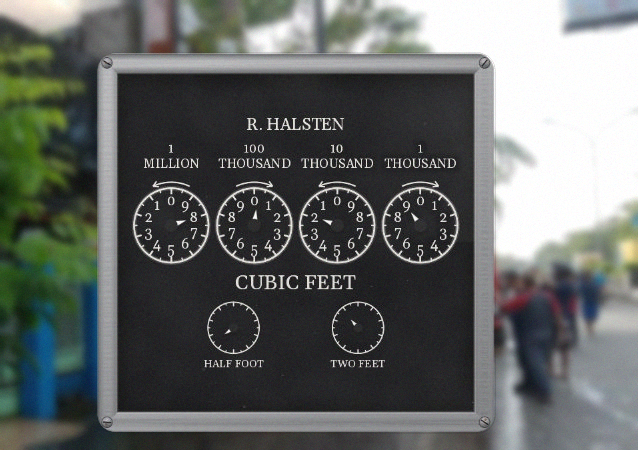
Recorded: 801900 ft³
